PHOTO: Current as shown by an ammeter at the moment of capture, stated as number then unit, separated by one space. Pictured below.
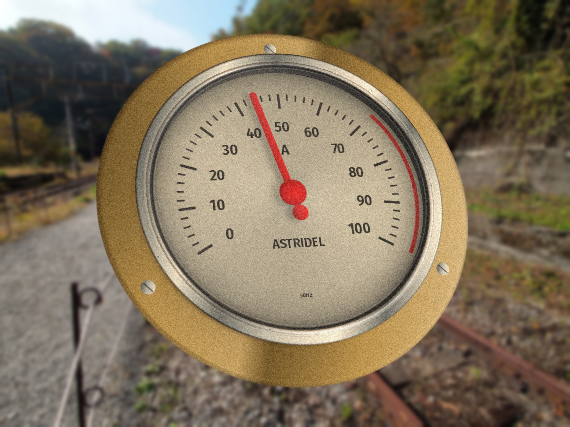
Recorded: 44 A
